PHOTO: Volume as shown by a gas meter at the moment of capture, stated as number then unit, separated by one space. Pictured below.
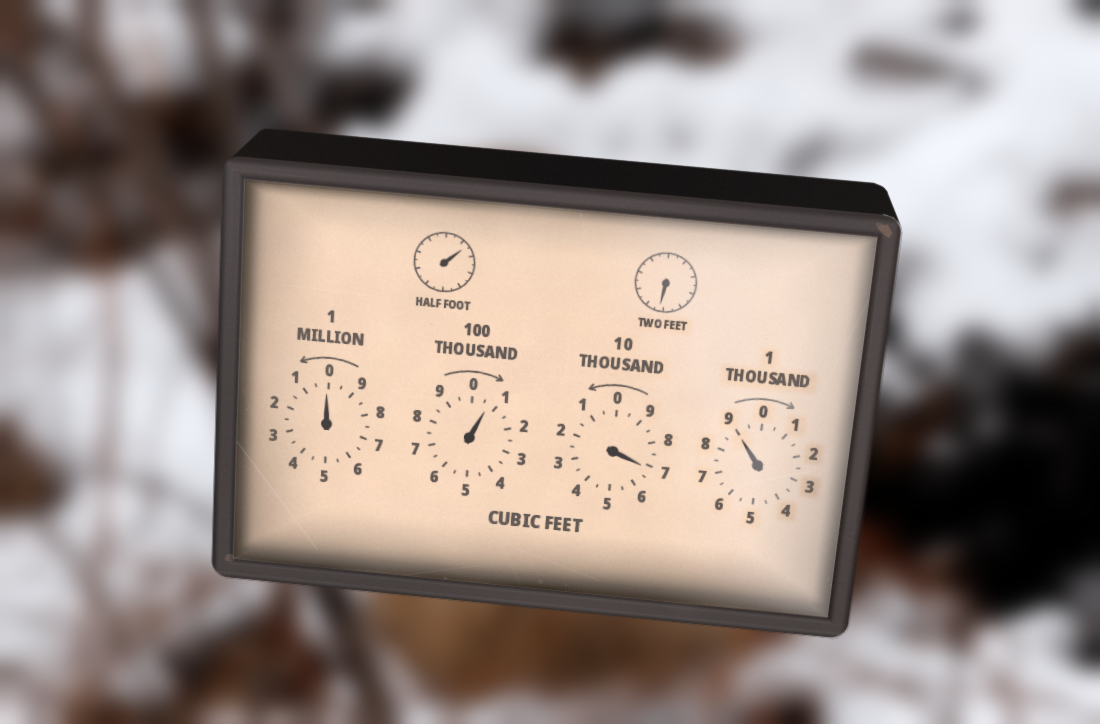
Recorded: 6900 ft³
